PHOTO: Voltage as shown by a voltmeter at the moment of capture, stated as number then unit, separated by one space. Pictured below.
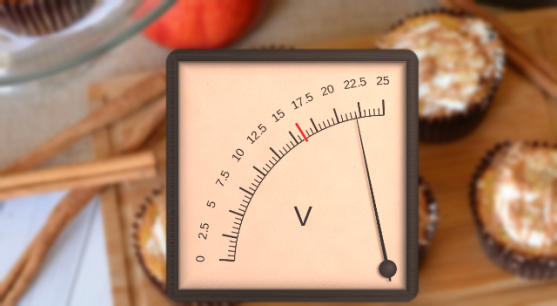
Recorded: 22 V
